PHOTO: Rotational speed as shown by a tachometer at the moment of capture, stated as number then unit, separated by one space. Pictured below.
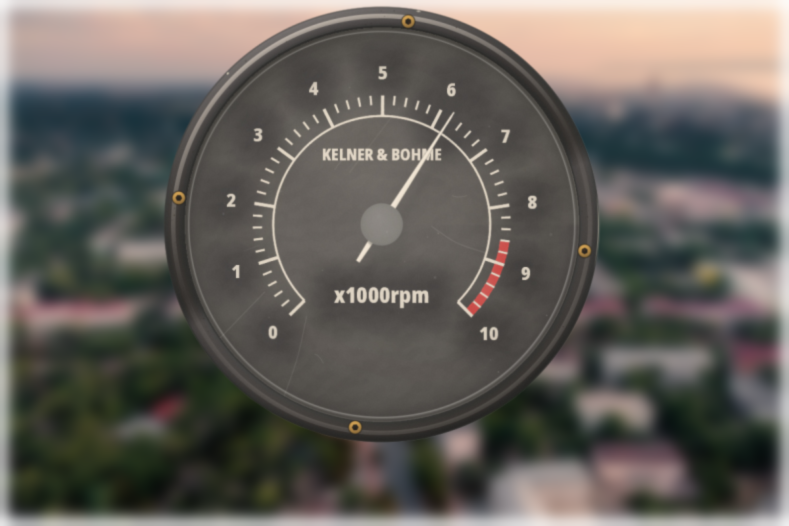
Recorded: 6200 rpm
